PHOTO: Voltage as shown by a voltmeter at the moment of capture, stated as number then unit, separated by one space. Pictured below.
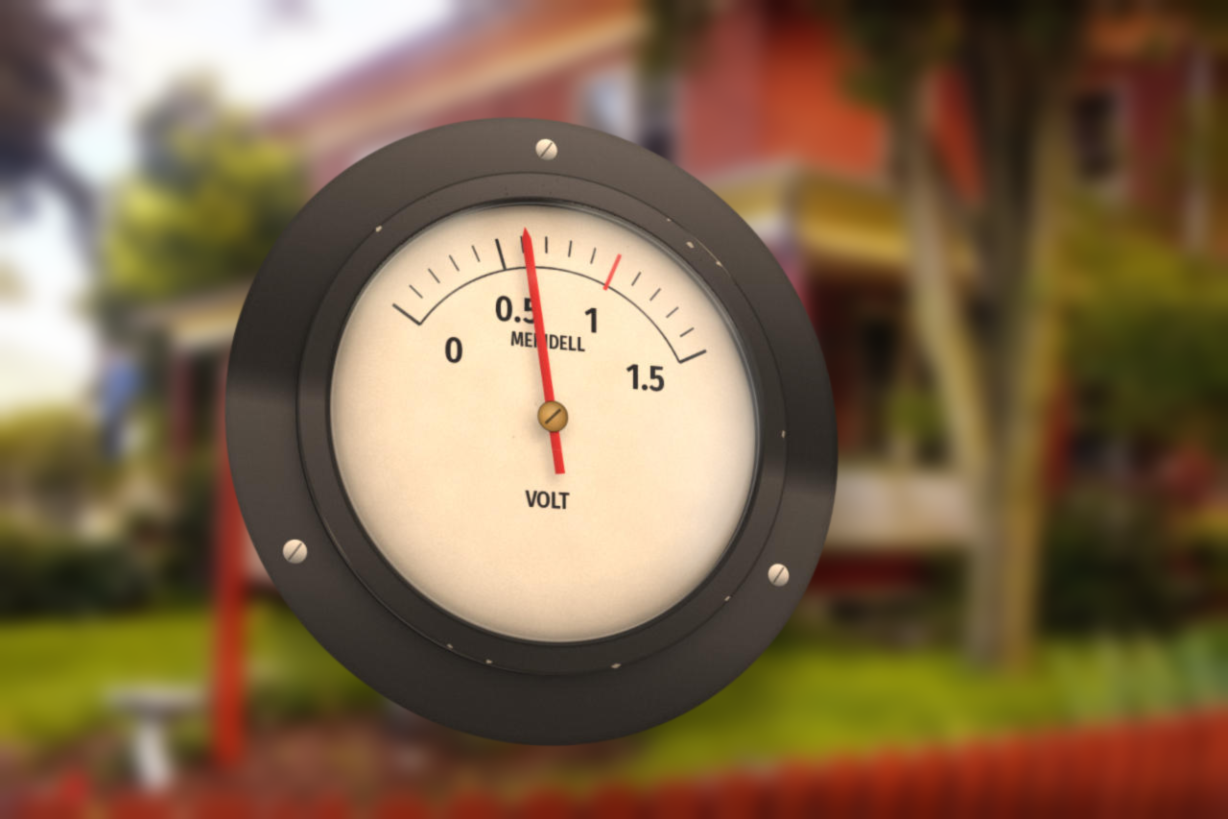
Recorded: 0.6 V
